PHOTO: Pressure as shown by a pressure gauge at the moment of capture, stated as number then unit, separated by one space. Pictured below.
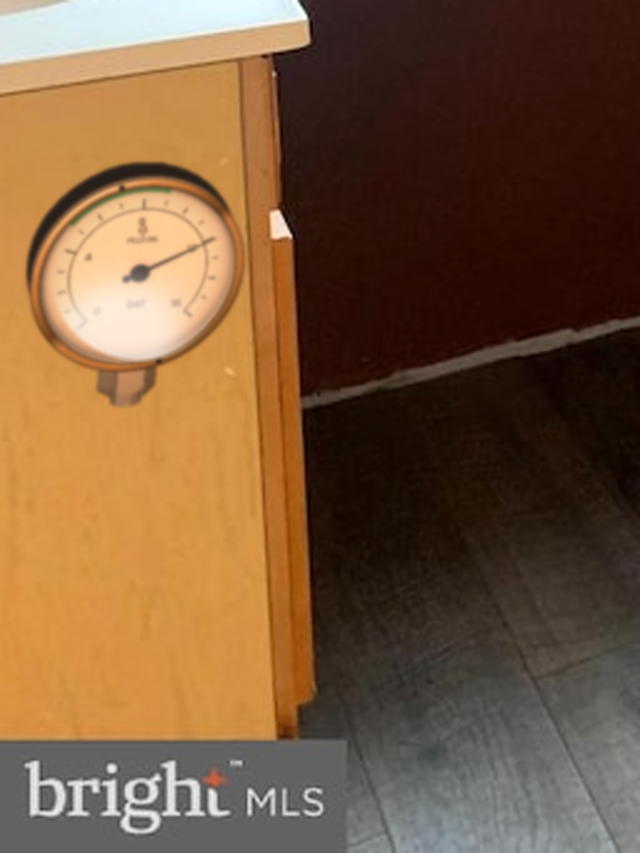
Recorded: 12 bar
